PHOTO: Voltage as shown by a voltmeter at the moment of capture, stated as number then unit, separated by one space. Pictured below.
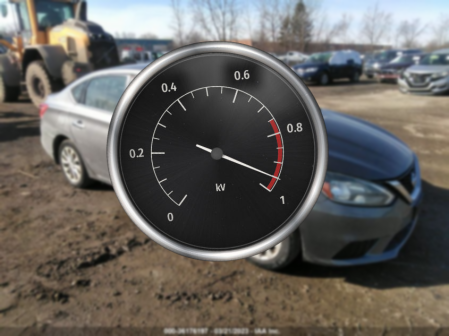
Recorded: 0.95 kV
